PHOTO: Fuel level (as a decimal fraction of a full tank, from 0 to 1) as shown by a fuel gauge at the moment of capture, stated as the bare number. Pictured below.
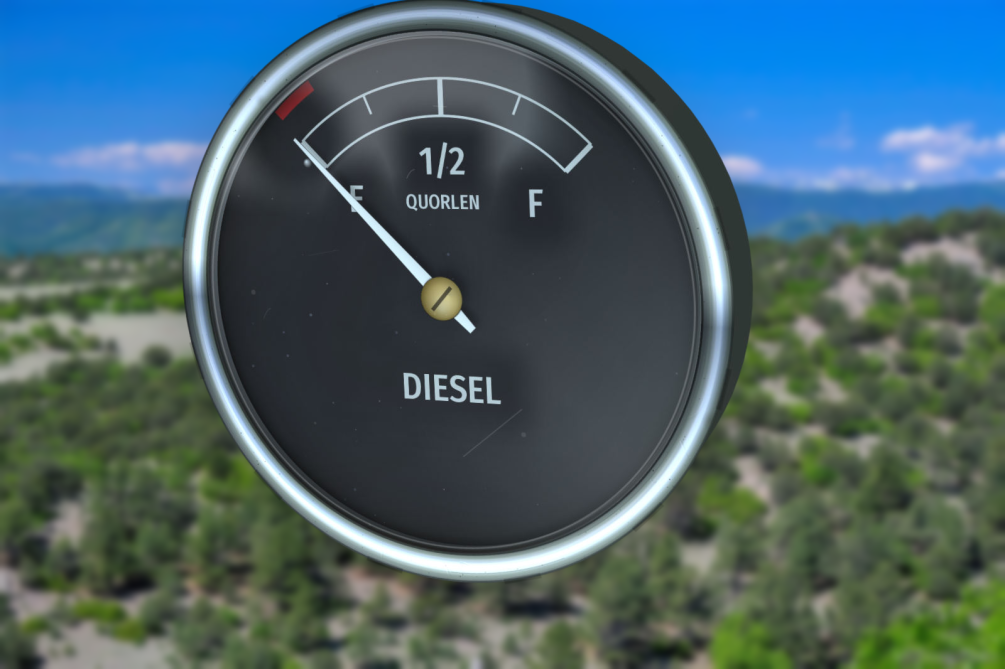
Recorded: 0
